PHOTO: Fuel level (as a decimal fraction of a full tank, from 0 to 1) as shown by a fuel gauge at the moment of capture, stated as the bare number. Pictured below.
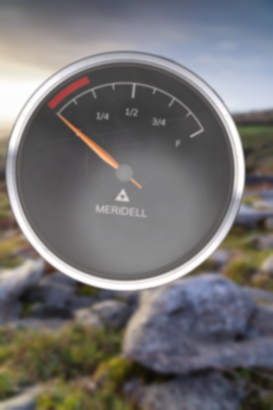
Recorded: 0
